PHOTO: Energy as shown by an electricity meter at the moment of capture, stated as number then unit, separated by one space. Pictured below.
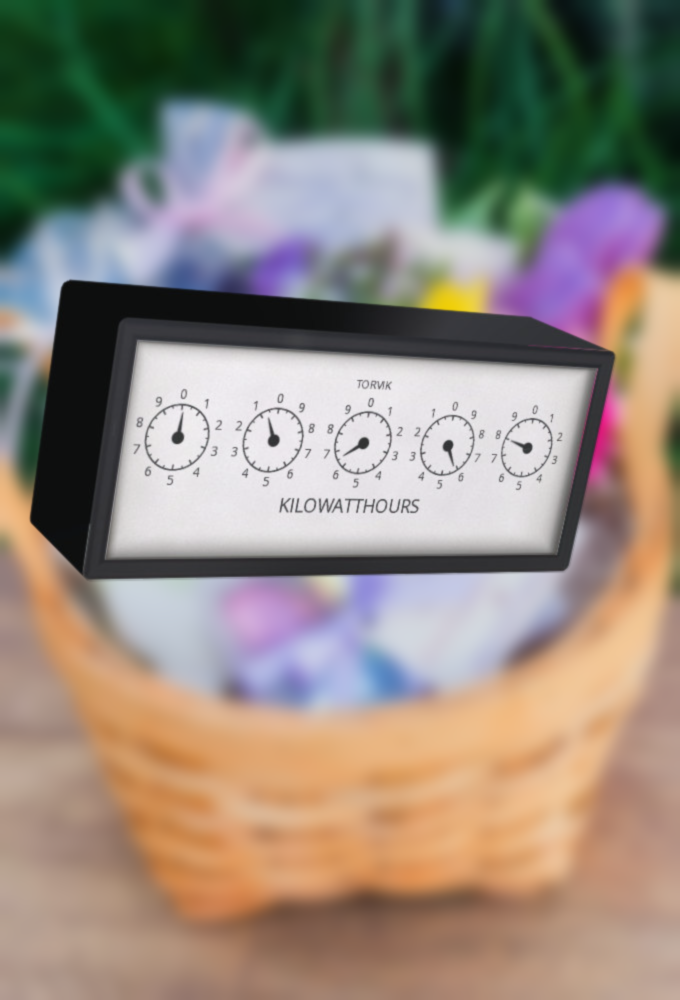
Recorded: 658 kWh
